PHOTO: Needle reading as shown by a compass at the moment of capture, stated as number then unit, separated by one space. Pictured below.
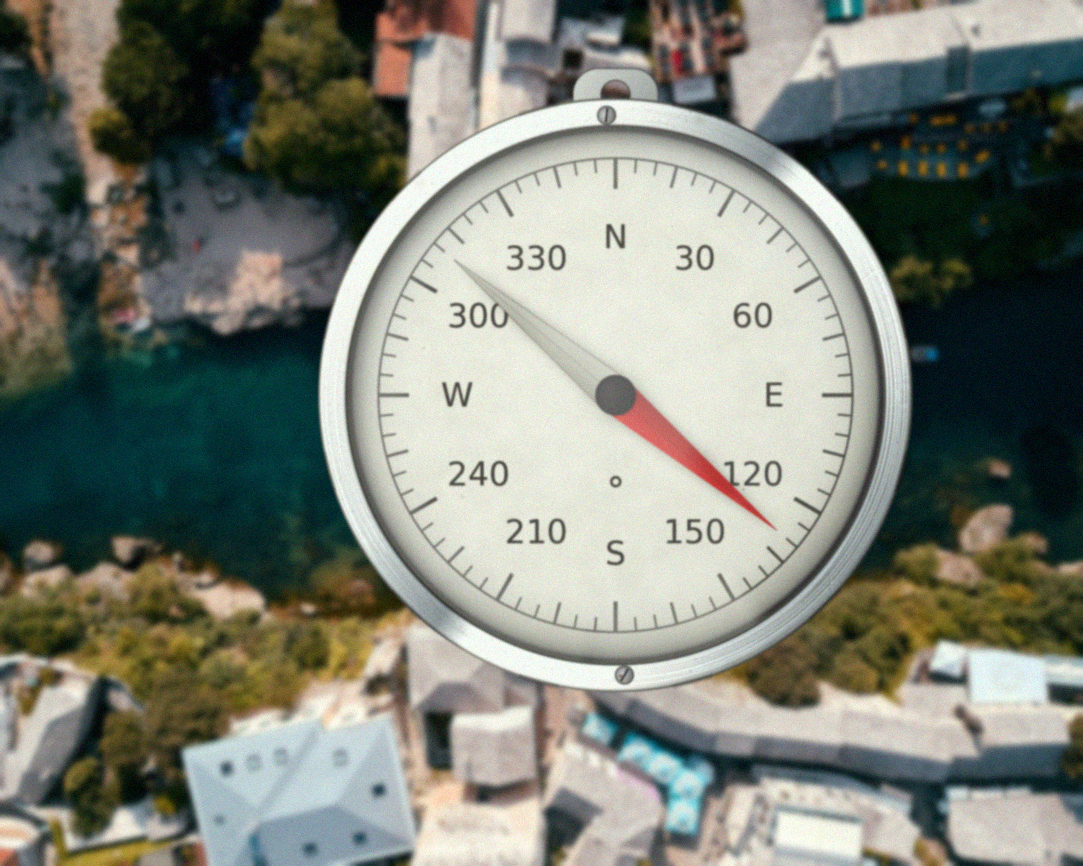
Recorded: 130 °
